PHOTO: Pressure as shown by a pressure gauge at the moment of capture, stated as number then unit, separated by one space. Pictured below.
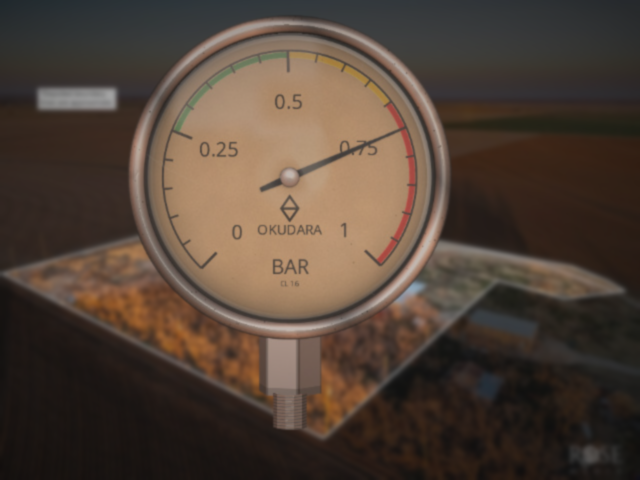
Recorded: 0.75 bar
